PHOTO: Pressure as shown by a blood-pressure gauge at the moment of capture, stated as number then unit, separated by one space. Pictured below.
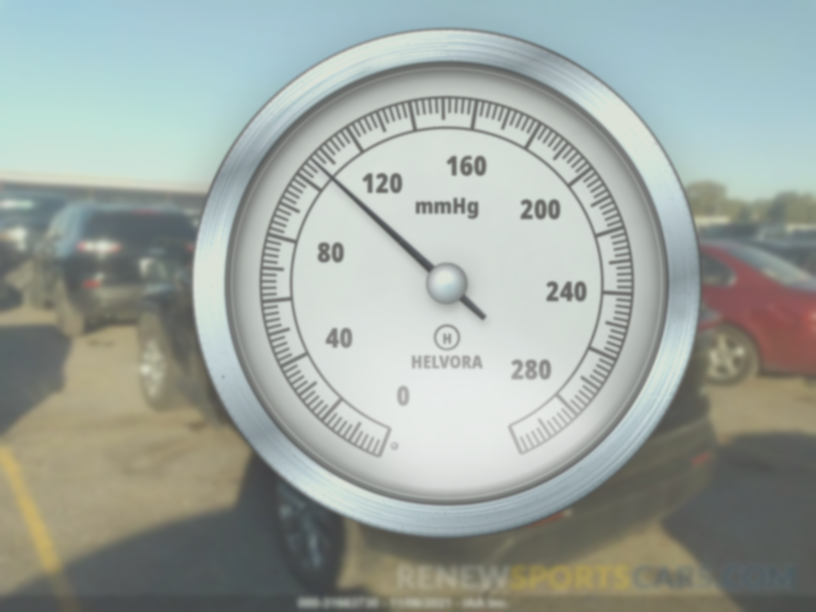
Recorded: 106 mmHg
